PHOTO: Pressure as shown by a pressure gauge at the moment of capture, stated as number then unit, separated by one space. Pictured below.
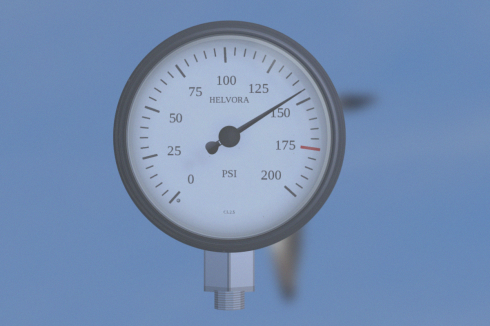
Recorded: 145 psi
